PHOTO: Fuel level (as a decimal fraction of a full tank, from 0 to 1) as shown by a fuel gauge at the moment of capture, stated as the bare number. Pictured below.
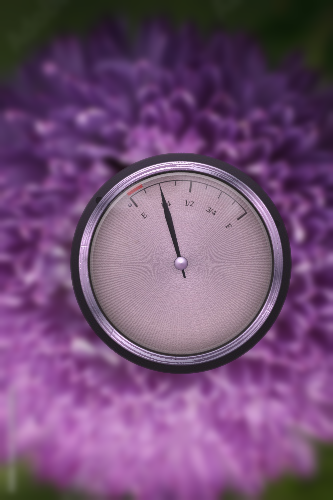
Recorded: 0.25
